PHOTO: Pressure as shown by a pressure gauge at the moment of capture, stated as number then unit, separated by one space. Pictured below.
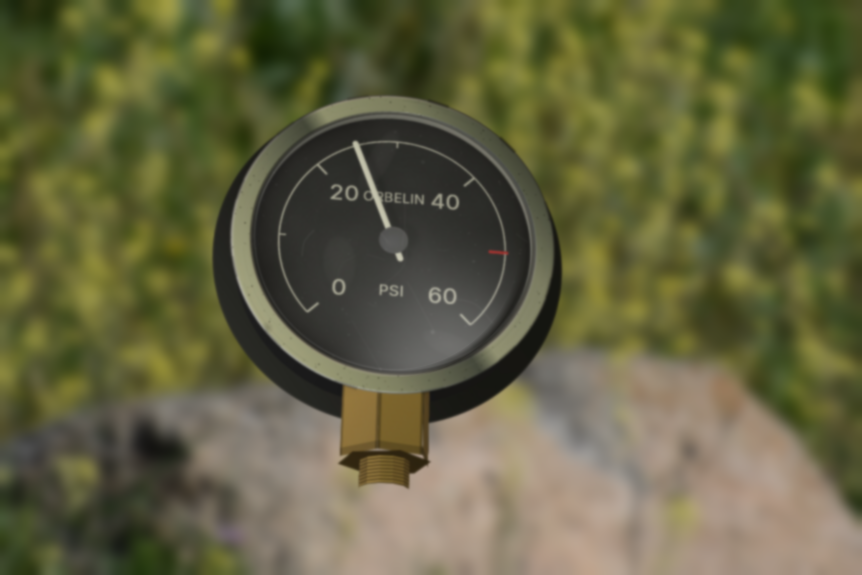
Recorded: 25 psi
